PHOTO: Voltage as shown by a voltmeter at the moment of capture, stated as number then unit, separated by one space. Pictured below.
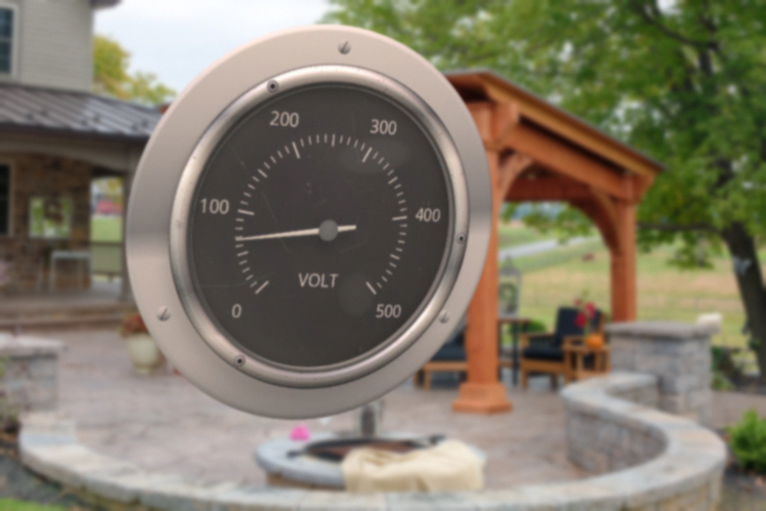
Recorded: 70 V
